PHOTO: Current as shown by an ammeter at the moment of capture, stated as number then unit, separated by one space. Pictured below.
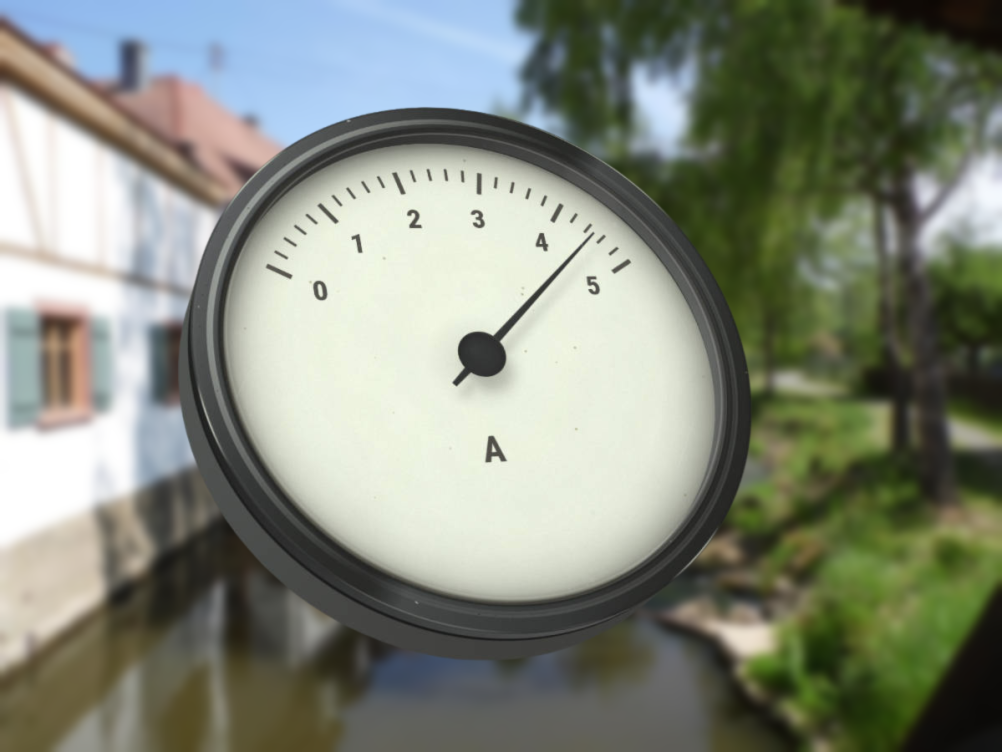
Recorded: 4.5 A
